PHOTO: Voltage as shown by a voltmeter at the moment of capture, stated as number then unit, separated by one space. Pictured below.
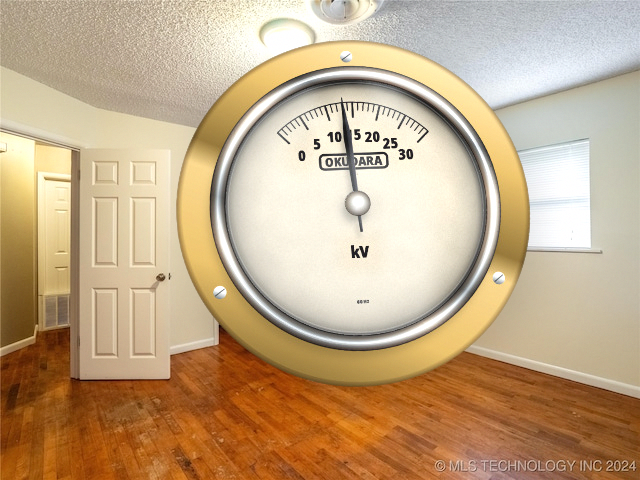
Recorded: 13 kV
